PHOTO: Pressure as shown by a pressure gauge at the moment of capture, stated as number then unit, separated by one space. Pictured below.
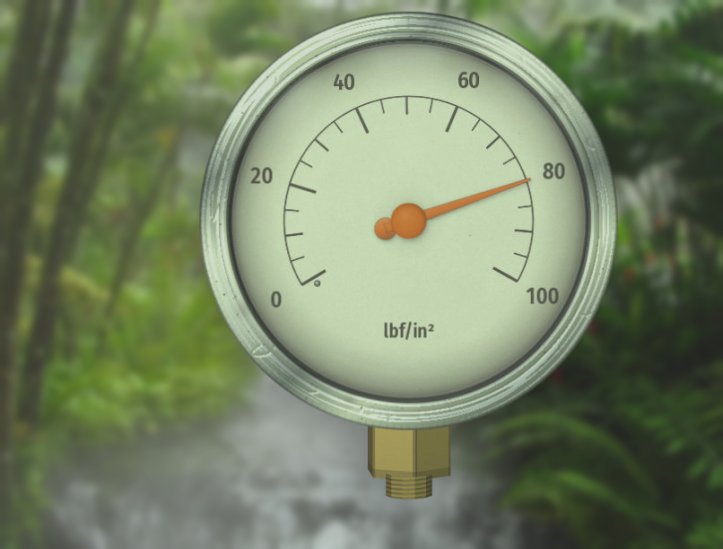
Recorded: 80 psi
